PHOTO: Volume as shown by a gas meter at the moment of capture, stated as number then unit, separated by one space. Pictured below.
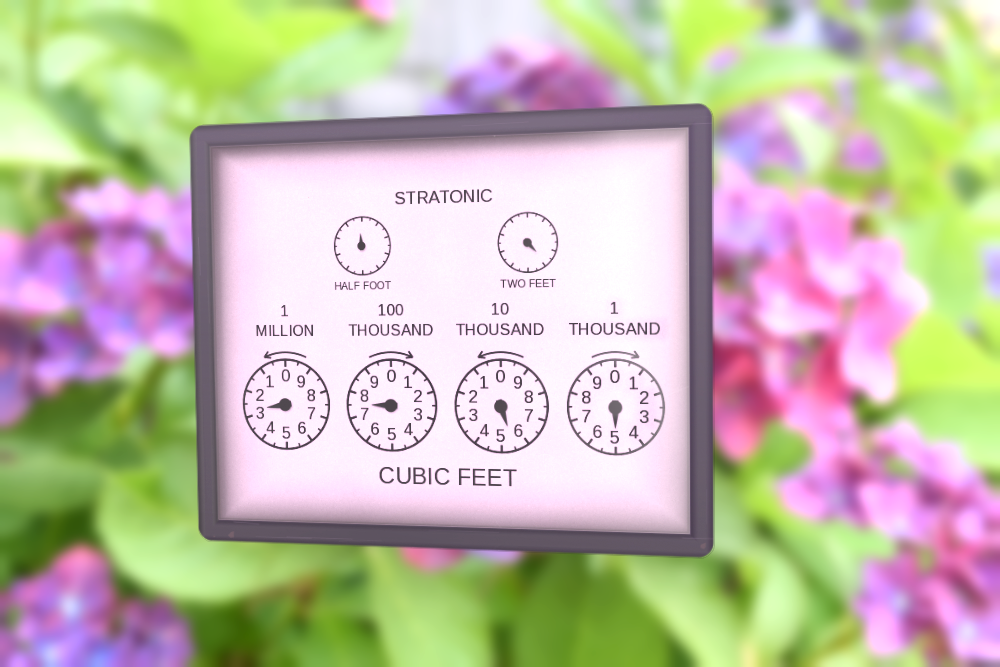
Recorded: 275500 ft³
